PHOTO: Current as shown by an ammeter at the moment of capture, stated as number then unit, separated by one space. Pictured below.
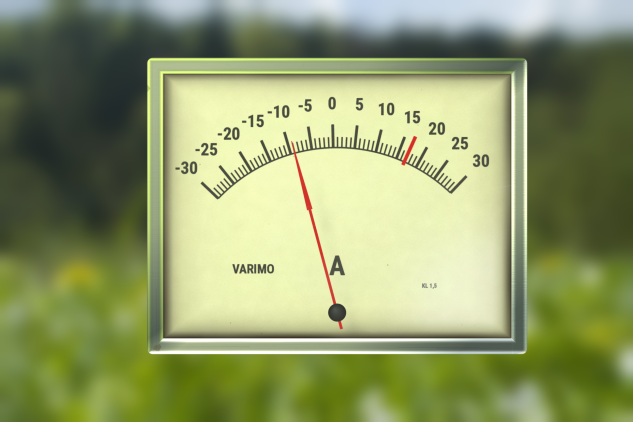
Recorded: -9 A
